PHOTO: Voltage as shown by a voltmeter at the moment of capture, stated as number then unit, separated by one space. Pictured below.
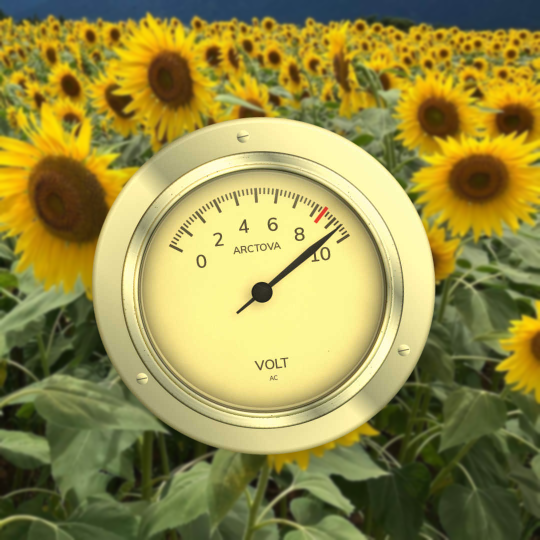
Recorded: 9.4 V
